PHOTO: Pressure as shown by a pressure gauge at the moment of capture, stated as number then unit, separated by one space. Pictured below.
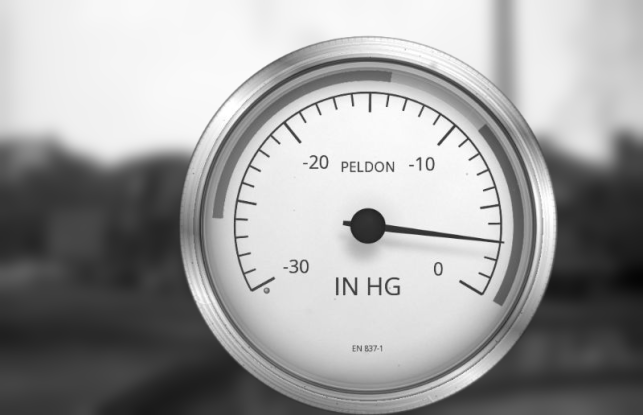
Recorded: -3 inHg
